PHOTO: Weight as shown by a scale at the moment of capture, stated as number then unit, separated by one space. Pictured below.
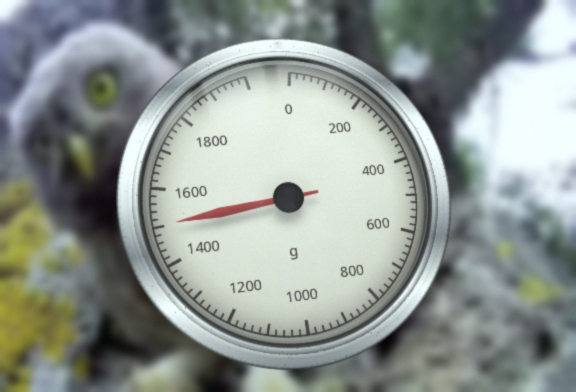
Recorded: 1500 g
